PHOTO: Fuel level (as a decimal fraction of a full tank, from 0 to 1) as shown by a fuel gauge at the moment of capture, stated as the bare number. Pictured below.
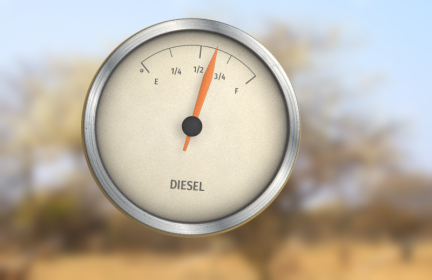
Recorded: 0.625
